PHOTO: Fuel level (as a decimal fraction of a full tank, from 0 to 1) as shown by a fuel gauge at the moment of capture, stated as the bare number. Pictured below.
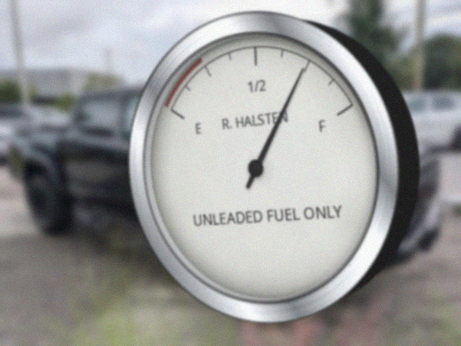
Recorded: 0.75
